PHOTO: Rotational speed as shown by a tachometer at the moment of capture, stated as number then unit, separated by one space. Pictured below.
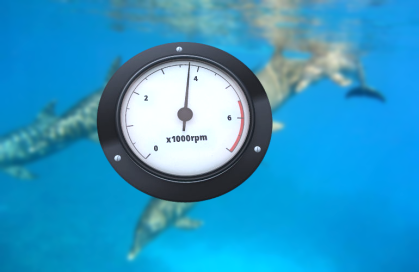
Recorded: 3750 rpm
